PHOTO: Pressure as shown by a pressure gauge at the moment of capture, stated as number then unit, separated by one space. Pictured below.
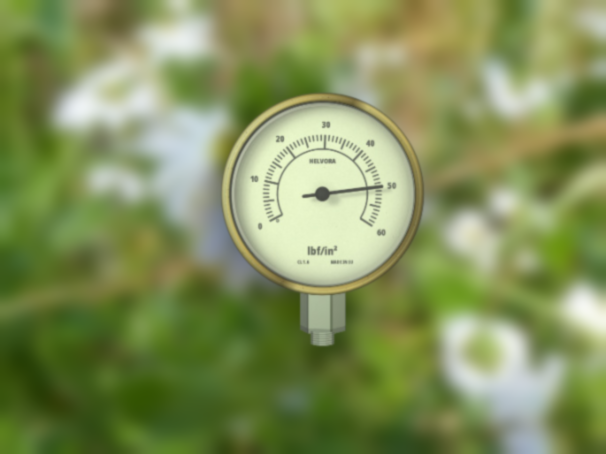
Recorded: 50 psi
